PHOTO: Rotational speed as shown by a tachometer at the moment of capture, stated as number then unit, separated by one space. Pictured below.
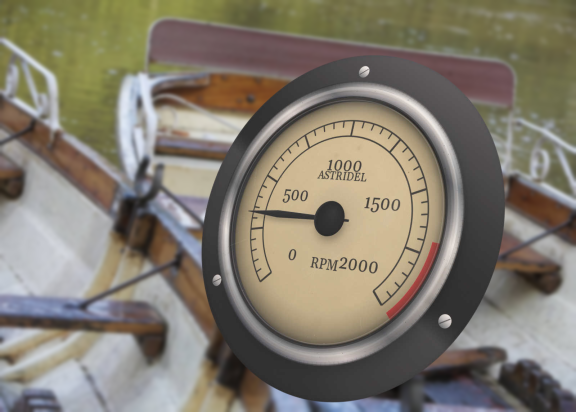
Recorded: 325 rpm
